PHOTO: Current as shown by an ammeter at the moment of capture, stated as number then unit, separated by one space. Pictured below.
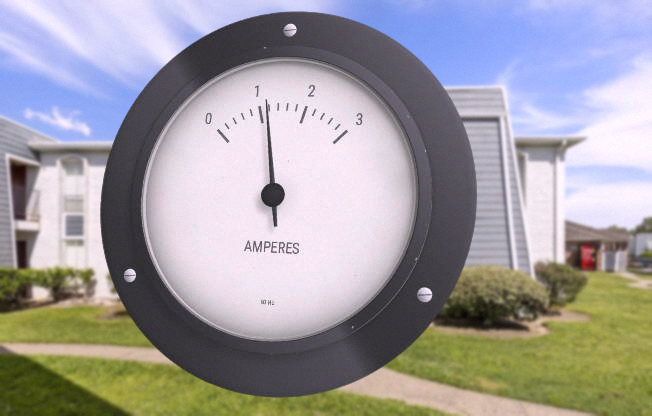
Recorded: 1.2 A
